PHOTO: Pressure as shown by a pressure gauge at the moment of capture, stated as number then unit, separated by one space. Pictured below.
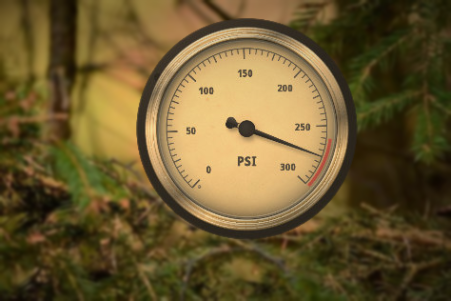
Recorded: 275 psi
